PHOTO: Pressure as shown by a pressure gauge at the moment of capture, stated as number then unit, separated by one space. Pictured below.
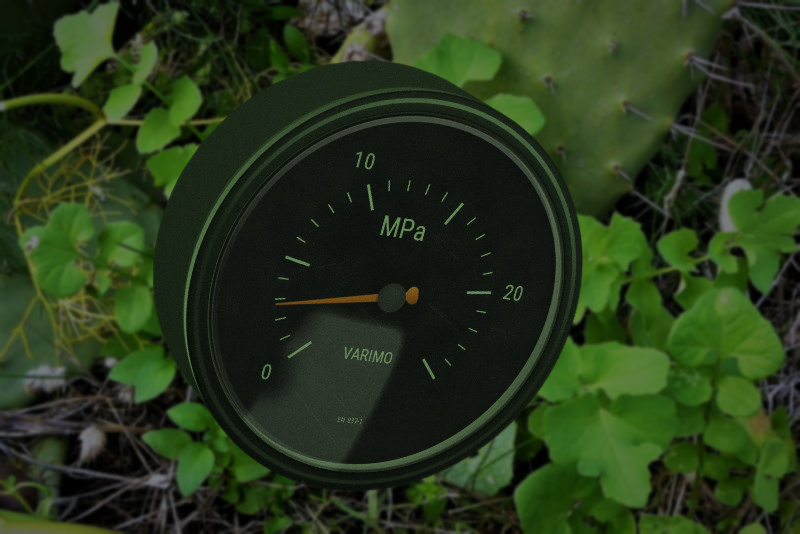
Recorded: 3 MPa
